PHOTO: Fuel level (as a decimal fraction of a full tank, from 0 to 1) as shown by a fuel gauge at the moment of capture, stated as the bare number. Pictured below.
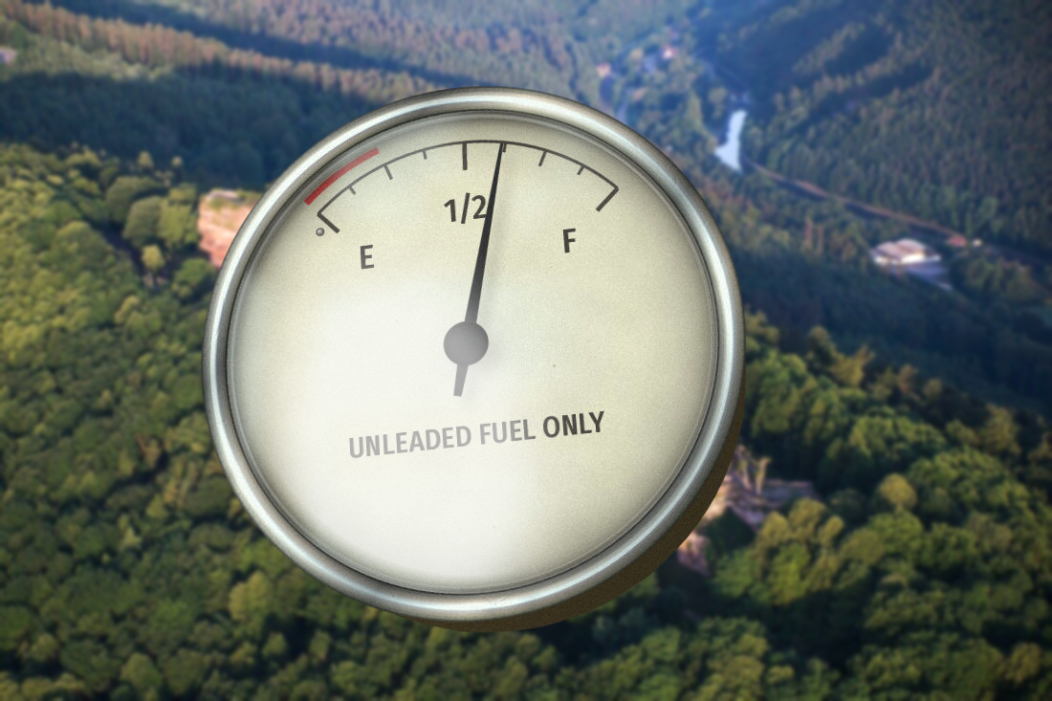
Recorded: 0.625
